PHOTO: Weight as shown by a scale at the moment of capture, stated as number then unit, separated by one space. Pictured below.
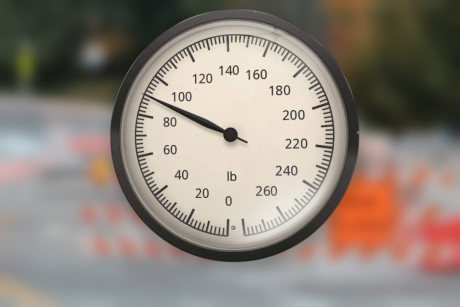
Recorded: 90 lb
